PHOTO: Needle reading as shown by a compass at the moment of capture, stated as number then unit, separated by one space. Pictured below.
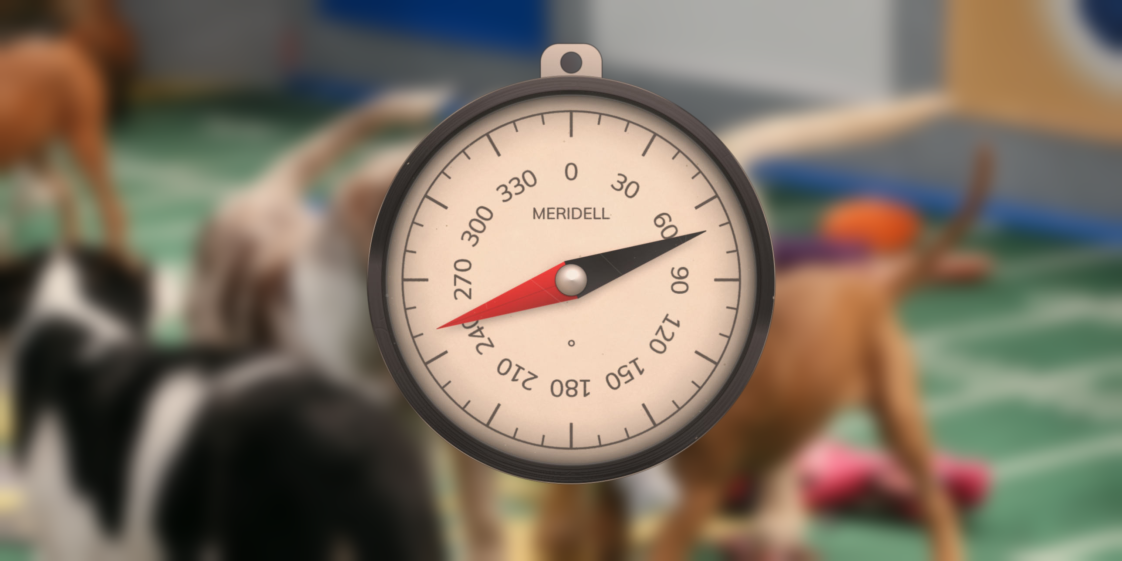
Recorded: 250 °
